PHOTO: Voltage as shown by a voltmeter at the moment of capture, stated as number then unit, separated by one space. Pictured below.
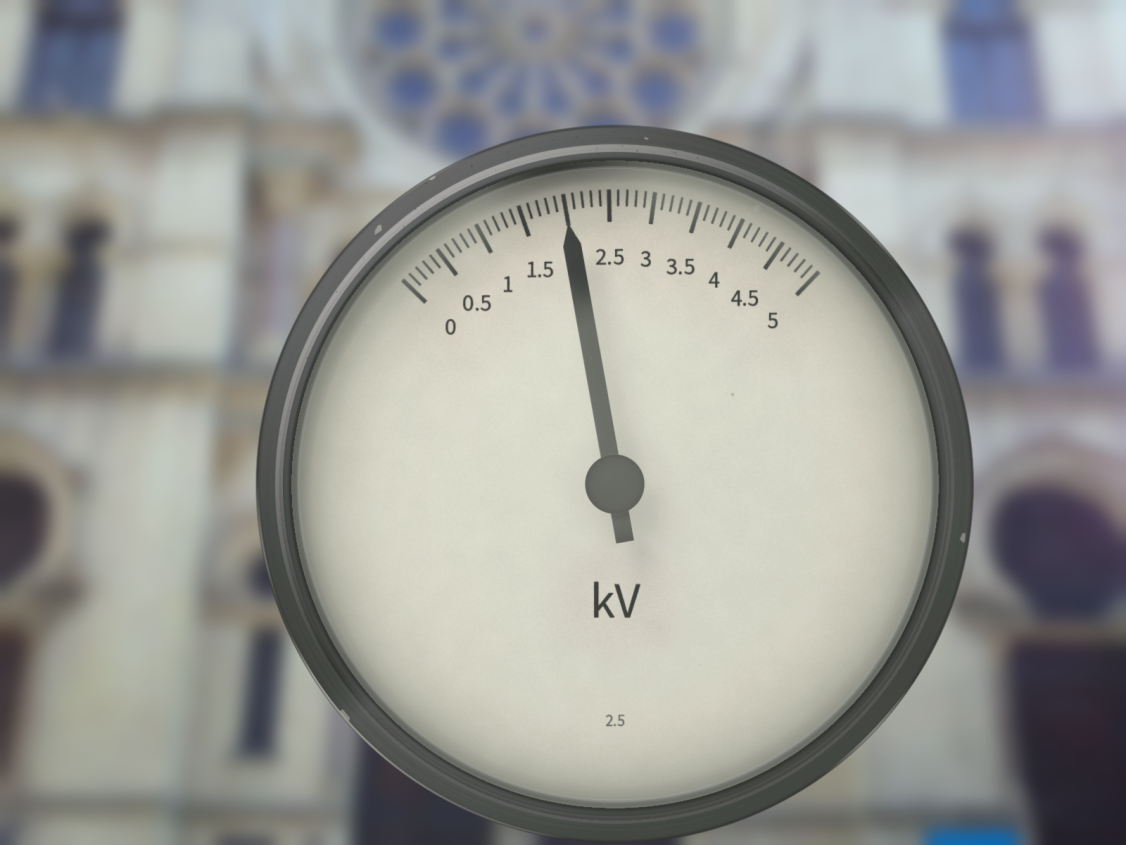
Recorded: 2 kV
